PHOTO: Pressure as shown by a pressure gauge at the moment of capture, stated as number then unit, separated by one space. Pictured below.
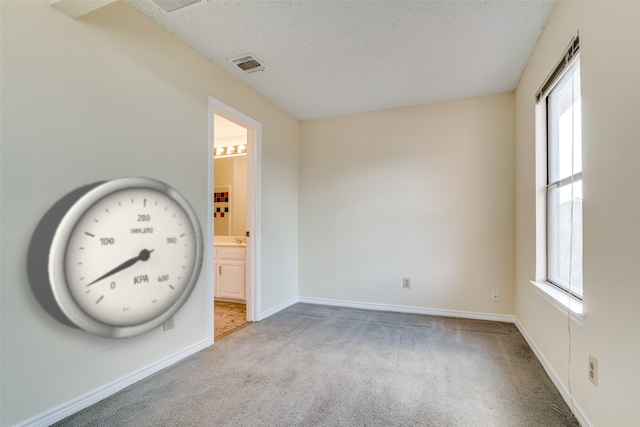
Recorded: 30 kPa
